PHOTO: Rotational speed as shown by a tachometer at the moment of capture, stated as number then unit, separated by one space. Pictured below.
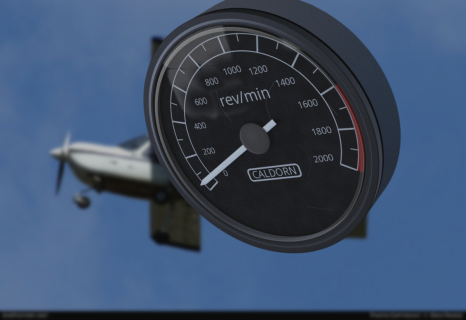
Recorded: 50 rpm
